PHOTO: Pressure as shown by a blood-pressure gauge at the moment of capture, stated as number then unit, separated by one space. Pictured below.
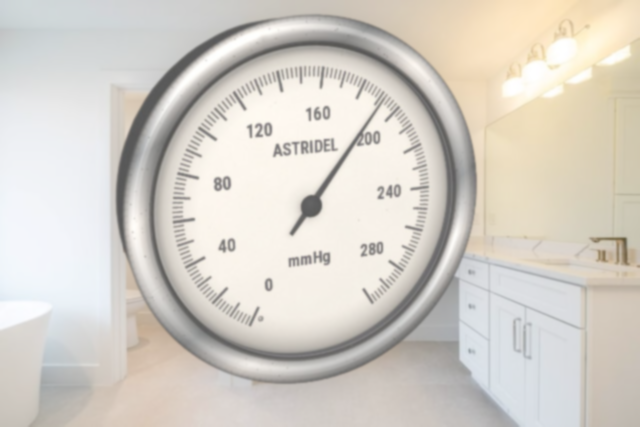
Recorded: 190 mmHg
